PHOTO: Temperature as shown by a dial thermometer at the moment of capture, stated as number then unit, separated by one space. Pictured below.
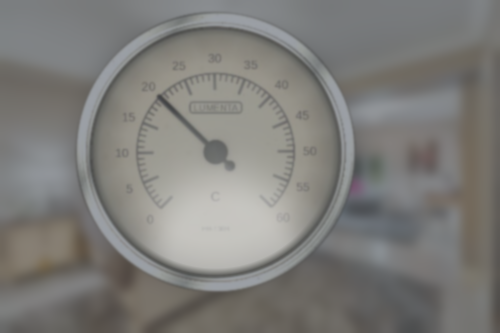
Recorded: 20 °C
